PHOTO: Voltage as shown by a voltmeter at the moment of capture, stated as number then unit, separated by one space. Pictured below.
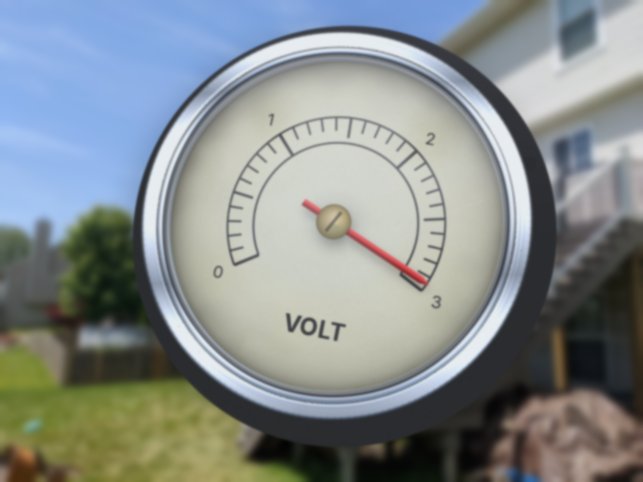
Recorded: 2.95 V
